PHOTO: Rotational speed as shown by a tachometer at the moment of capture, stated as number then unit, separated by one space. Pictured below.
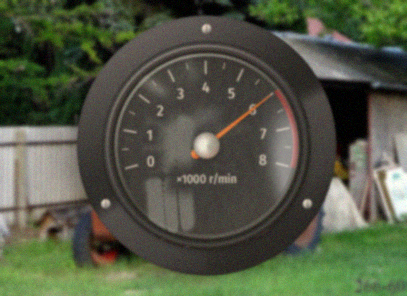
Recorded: 6000 rpm
